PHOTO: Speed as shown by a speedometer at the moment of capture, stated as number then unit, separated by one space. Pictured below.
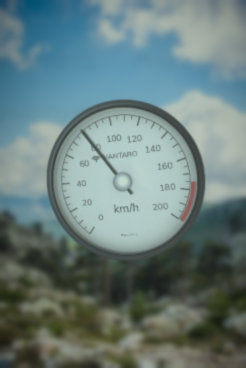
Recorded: 80 km/h
